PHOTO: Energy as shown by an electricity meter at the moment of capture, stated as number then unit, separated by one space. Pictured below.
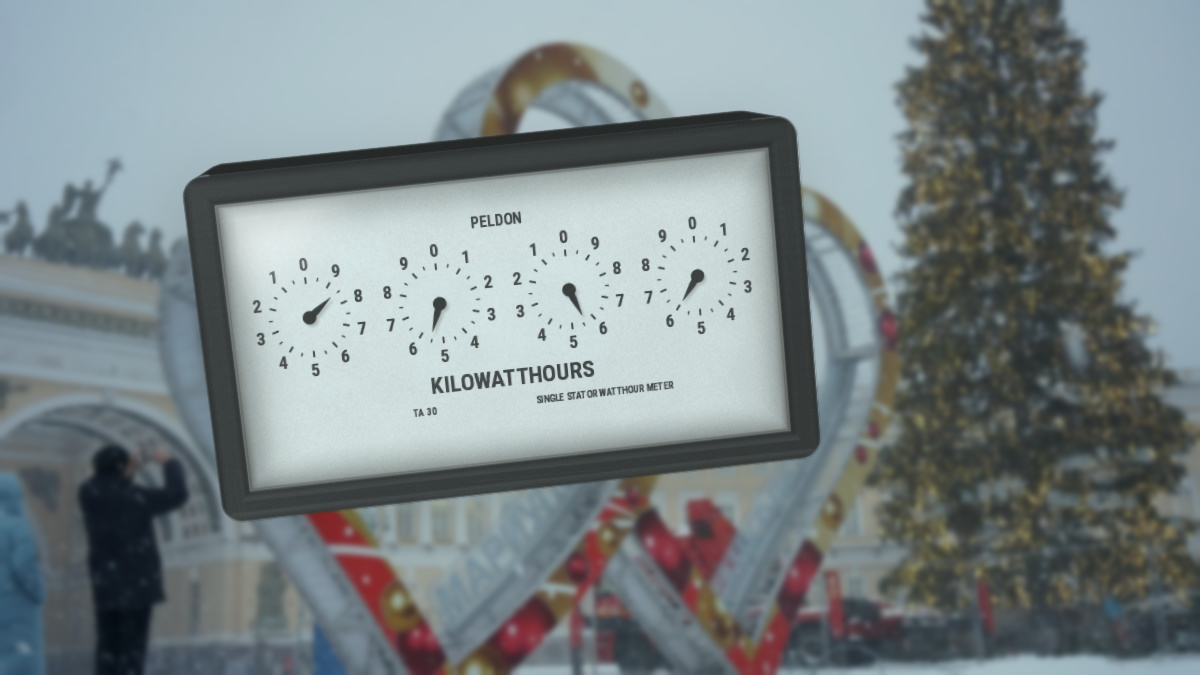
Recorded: 8556 kWh
